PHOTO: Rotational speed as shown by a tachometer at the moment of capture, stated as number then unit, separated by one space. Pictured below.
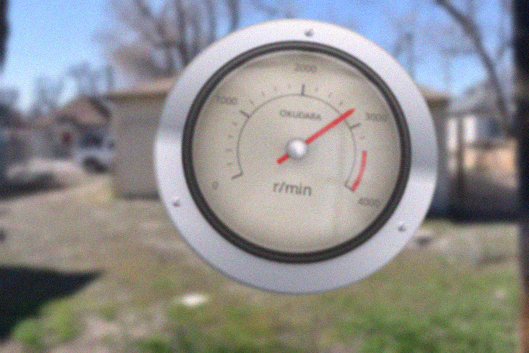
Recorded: 2800 rpm
